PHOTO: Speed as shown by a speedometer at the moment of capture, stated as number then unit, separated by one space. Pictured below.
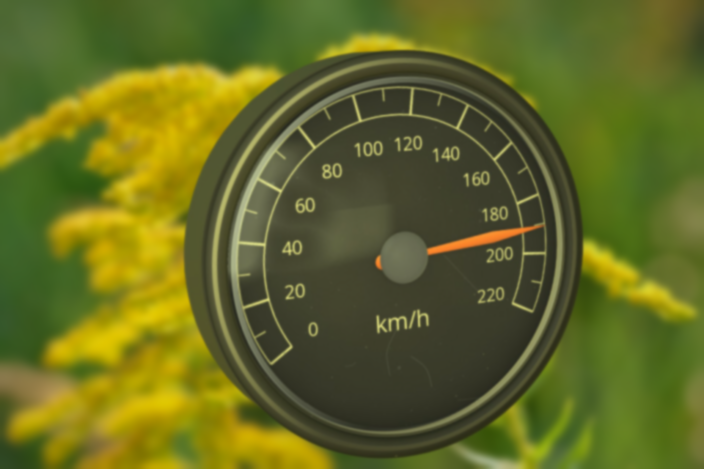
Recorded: 190 km/h
